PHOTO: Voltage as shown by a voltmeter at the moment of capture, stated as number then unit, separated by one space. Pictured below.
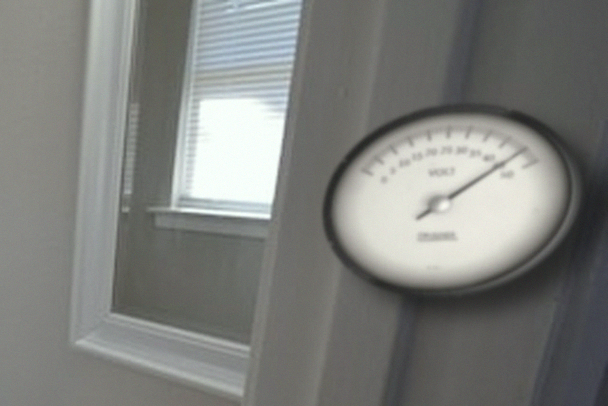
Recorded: 45 V
